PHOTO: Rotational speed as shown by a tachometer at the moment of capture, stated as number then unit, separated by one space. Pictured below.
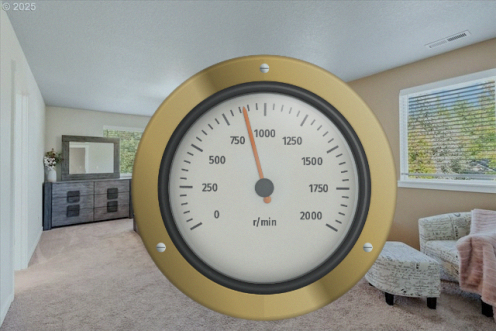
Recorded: 875 rpm
